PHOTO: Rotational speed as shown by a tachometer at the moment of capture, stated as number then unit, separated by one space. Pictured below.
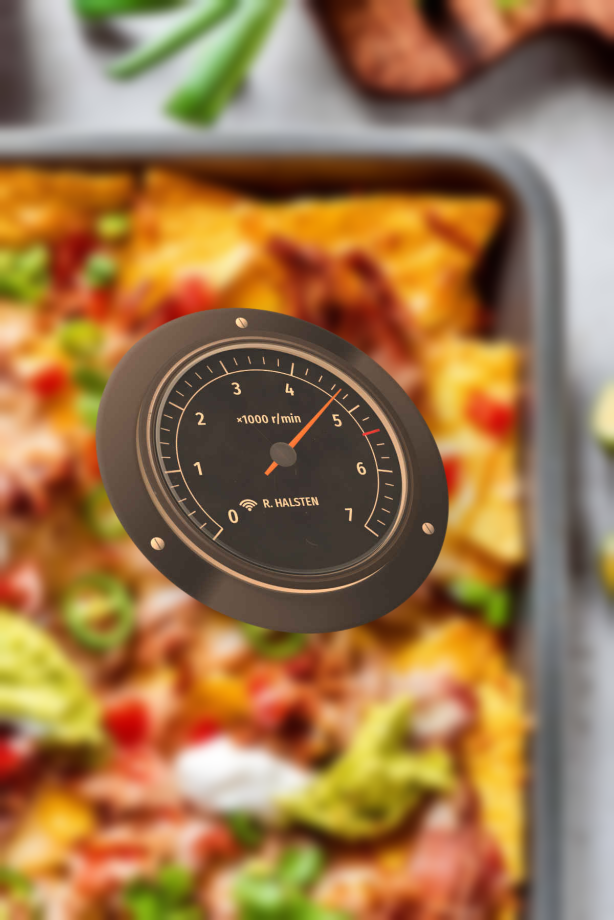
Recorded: 4700 rpm
